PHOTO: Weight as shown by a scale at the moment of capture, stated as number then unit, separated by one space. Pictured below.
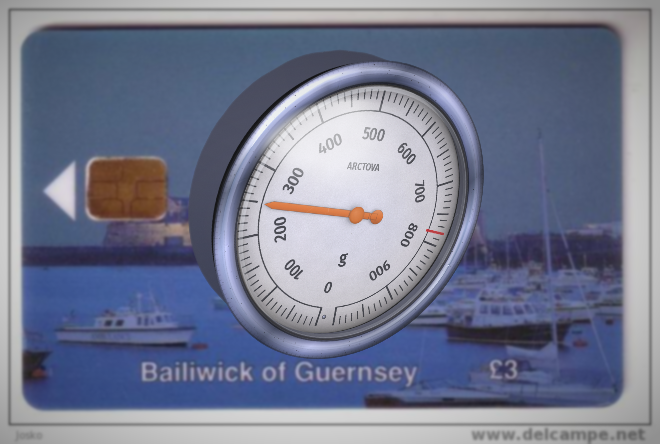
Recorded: 250 g
